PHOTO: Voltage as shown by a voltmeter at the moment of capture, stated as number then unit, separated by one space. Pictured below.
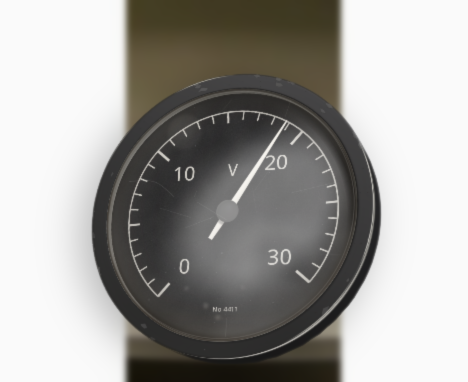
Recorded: 19 V
